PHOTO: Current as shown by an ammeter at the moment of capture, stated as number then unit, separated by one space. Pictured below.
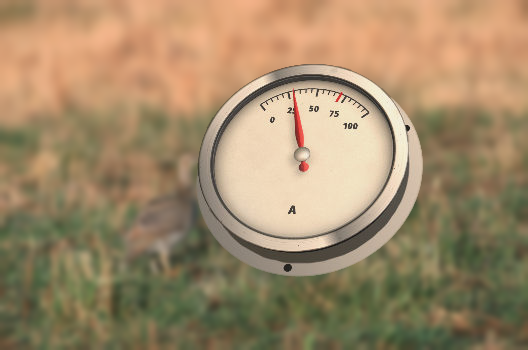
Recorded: 30 A
